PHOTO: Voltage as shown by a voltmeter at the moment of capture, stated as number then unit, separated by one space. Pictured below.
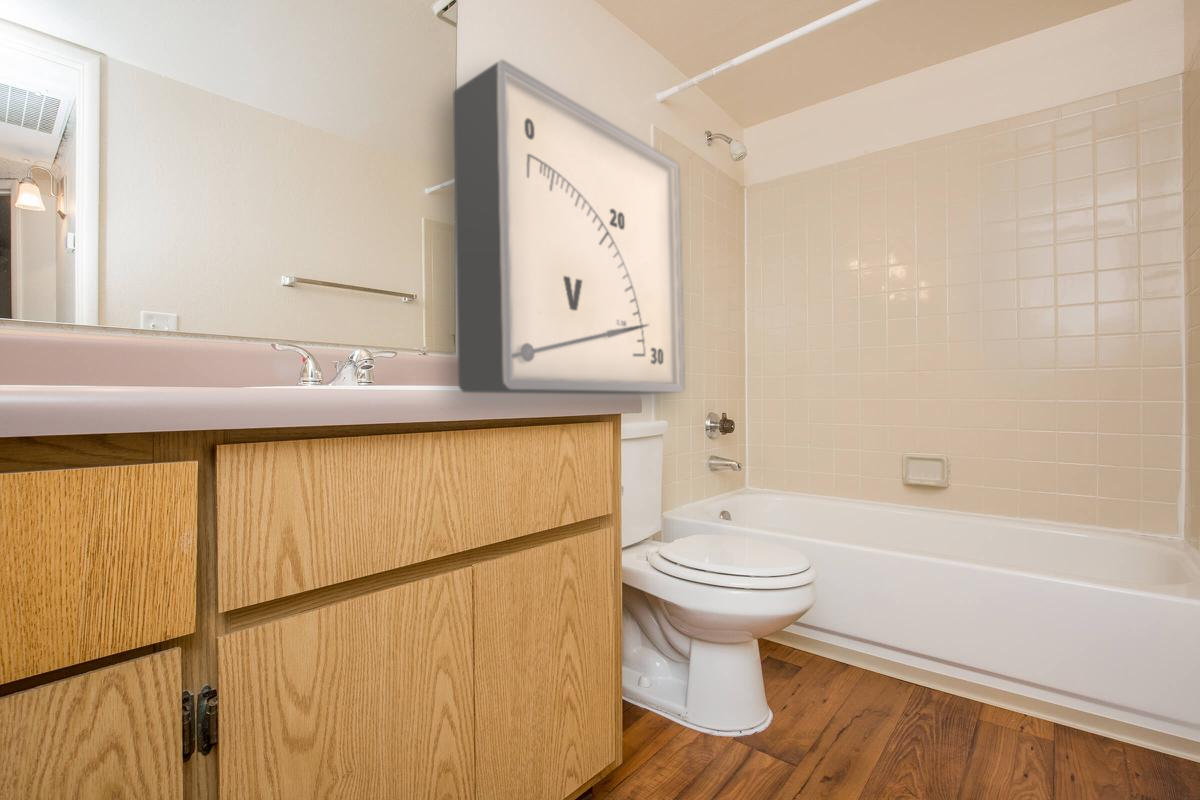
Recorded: 28 V
